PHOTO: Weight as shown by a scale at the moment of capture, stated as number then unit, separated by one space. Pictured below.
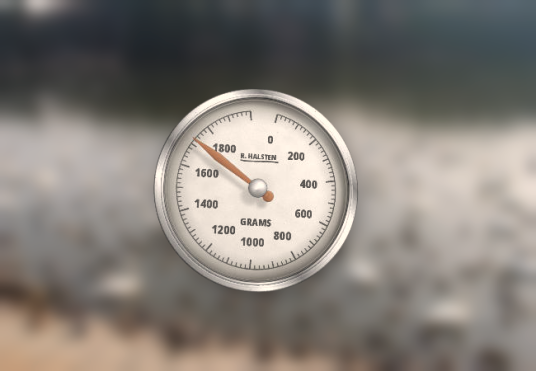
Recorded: 1720 g
